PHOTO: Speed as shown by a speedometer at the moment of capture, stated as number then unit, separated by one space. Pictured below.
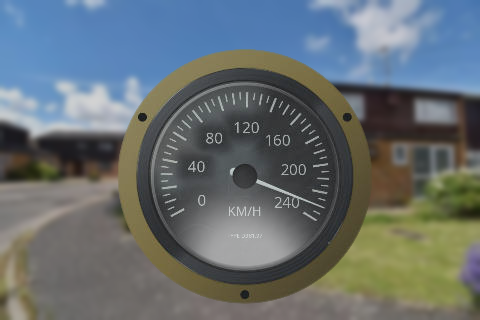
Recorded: 230 km/h
